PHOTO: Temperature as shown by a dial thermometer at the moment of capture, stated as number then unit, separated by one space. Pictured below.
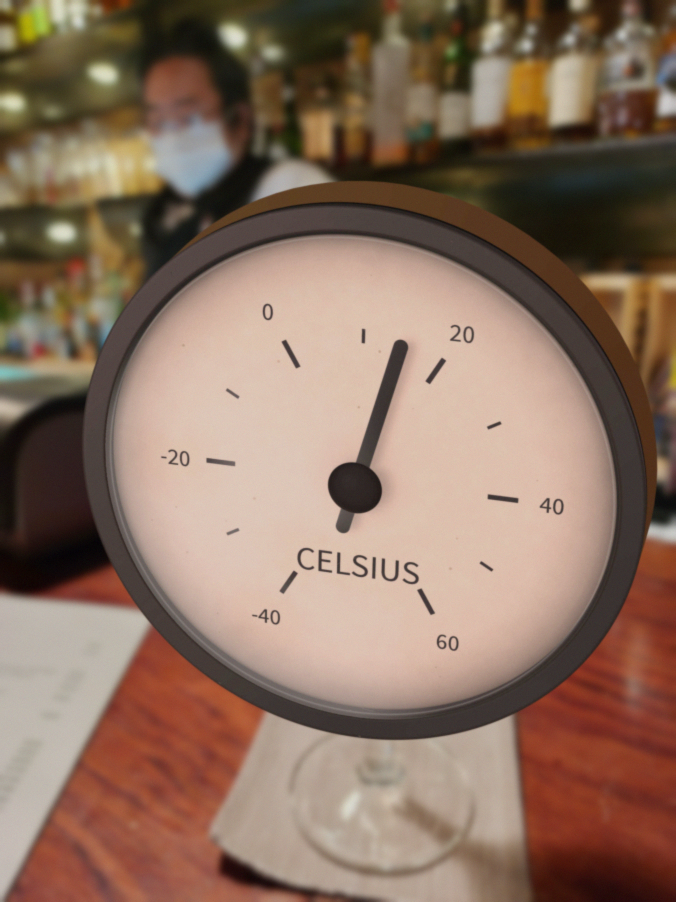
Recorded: 15 °C
